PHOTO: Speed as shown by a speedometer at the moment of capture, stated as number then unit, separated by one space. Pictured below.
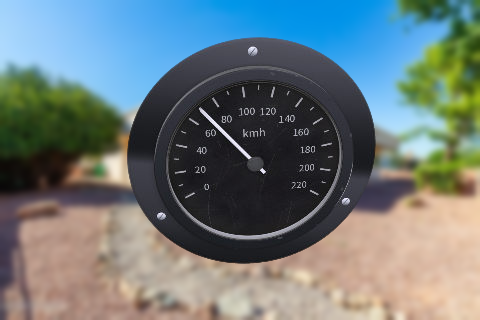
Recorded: 70 km/h
